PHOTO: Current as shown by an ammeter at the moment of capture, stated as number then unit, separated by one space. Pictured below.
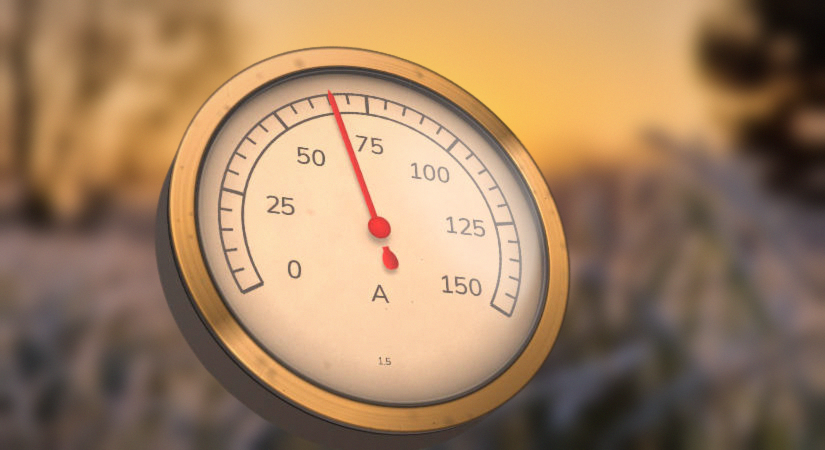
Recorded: 65 A
